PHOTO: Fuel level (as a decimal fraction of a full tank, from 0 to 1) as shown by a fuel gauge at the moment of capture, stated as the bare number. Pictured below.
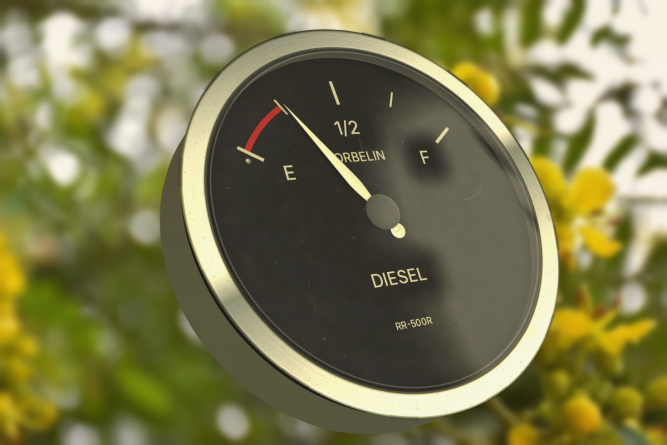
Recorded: 0.25
